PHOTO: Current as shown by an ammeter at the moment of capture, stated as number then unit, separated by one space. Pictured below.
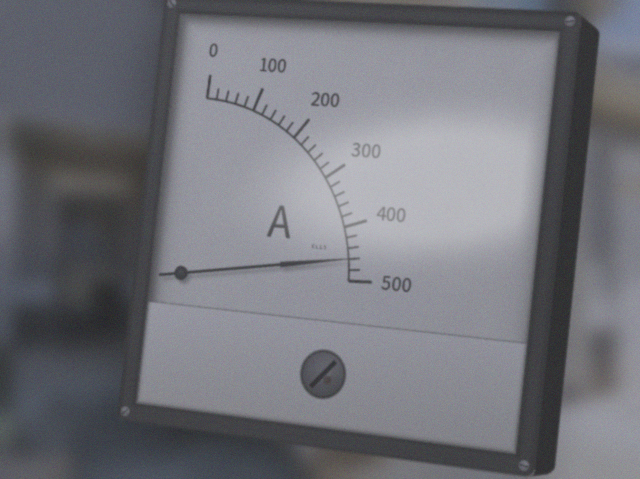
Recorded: 460 A
